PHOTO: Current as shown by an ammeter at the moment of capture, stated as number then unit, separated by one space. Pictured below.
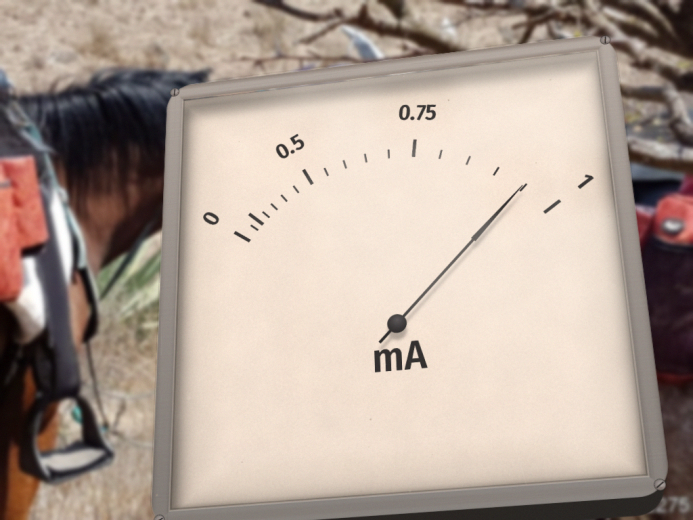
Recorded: 0.95 mA
